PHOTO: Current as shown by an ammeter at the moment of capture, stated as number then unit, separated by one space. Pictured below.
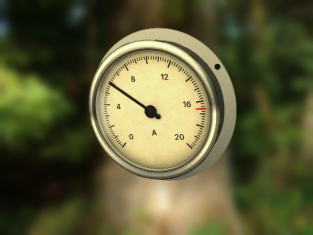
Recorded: 6 A
